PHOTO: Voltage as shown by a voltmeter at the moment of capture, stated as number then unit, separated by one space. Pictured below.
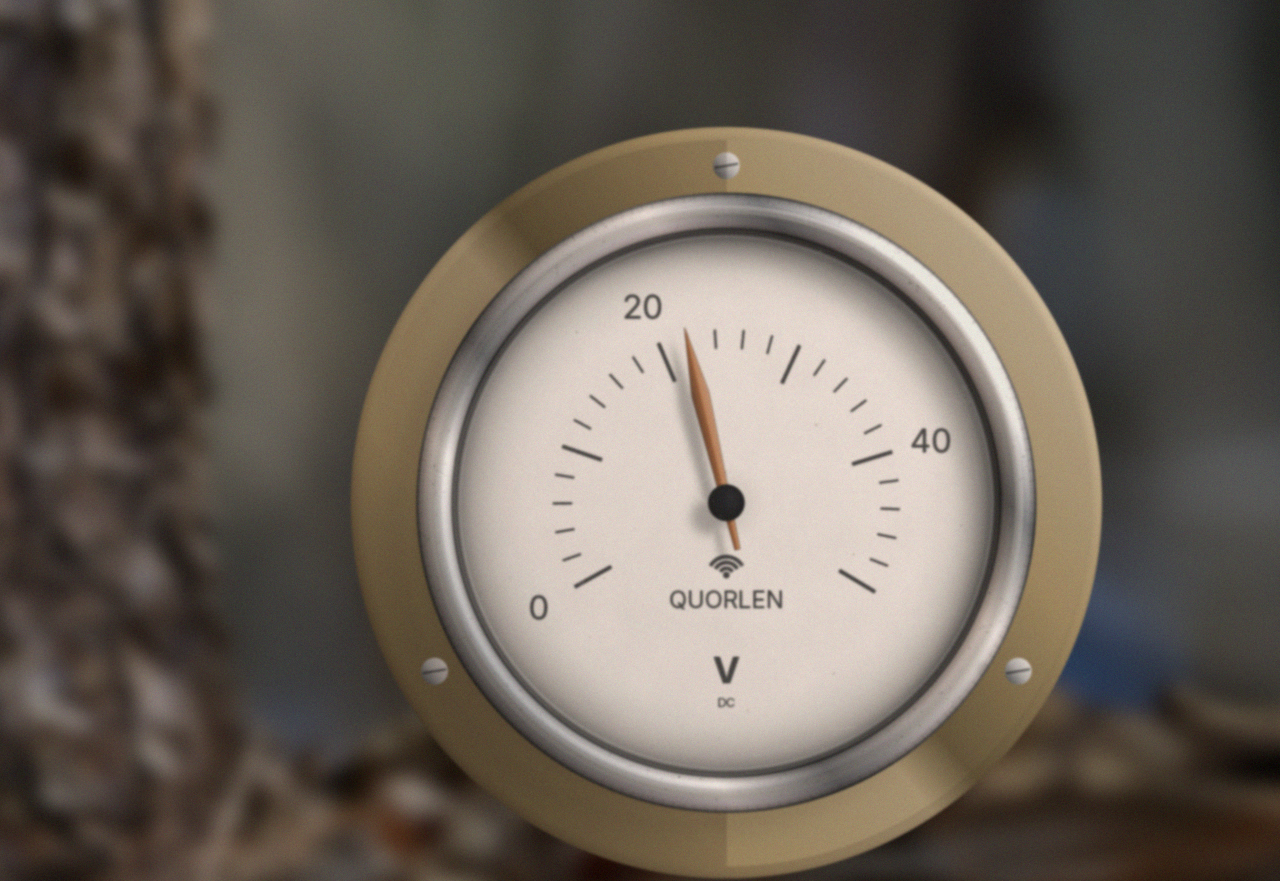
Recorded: 22 V
